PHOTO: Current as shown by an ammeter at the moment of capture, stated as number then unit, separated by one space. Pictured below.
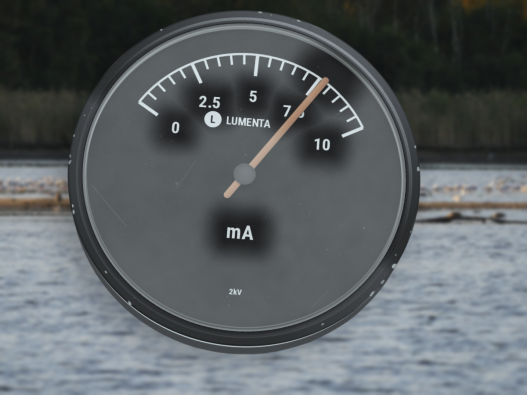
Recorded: 7.75 mA
